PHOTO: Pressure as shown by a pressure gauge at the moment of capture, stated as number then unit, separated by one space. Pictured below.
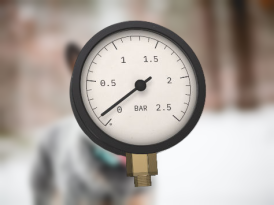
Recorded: 0.1 bar
